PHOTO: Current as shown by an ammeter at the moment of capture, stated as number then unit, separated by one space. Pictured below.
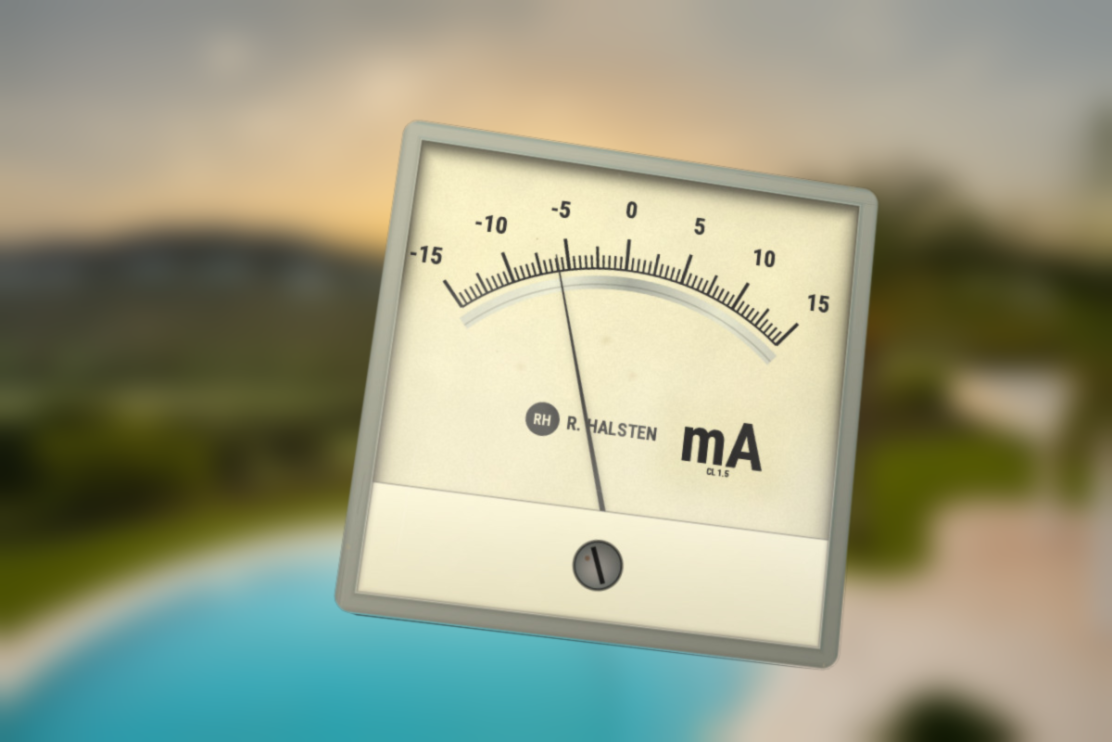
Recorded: -6 mA
